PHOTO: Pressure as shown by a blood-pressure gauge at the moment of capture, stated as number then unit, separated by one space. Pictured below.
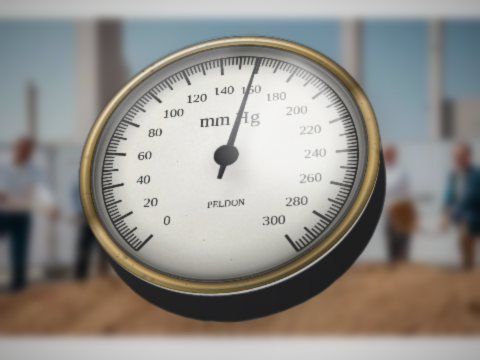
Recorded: 160 mmHg
